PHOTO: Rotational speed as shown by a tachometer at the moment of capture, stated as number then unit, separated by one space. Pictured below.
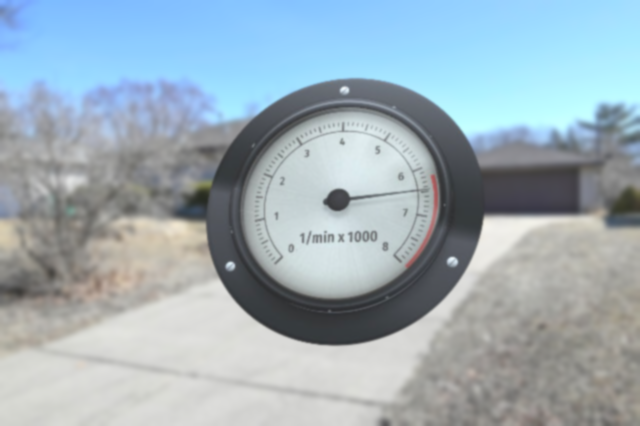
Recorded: 6500 rpm
